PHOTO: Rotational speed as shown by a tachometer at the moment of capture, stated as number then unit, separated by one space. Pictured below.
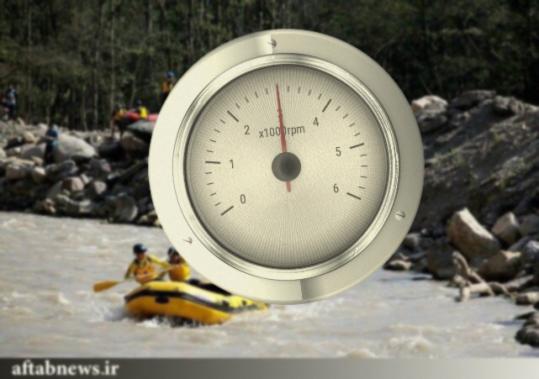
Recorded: 3000 rpm
